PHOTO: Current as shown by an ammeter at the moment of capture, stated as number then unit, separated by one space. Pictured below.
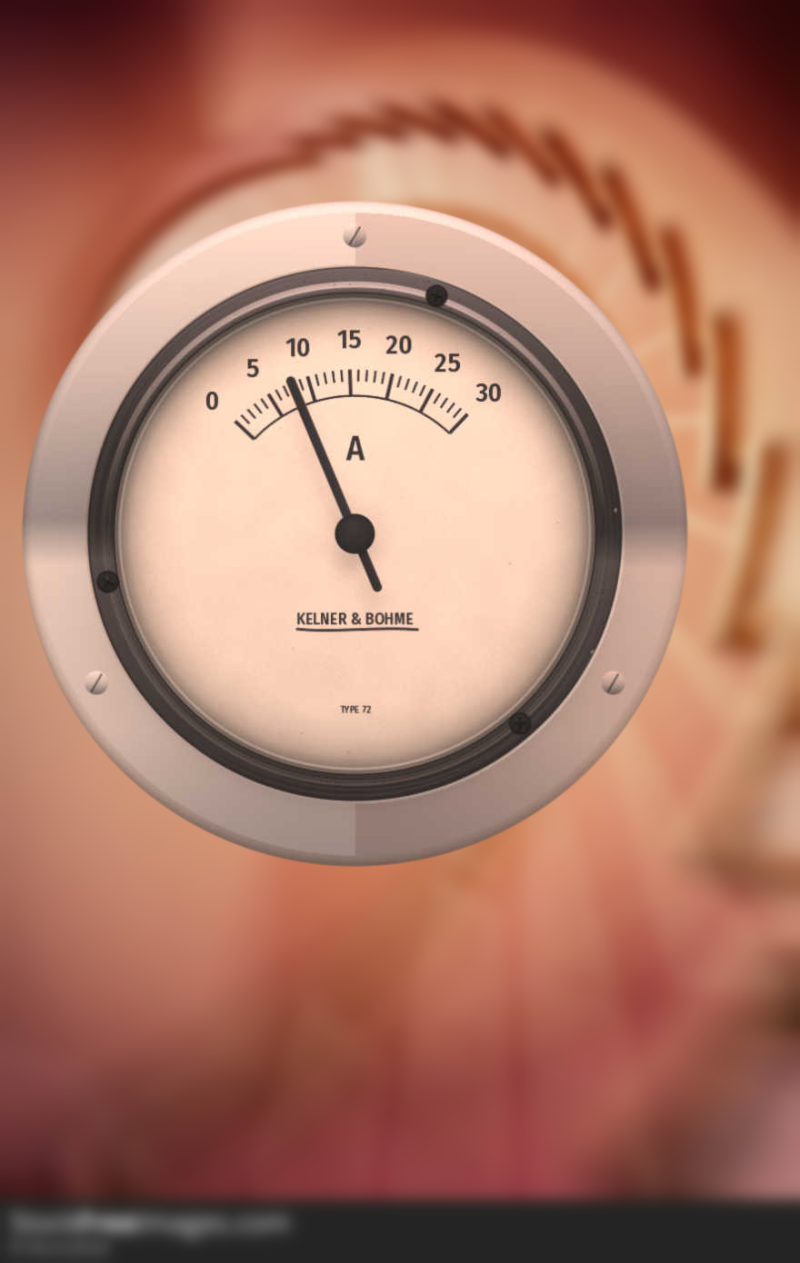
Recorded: 8 A
